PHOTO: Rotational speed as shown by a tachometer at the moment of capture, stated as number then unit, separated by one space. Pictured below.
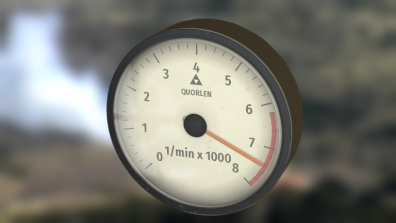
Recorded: 7400 rpm
